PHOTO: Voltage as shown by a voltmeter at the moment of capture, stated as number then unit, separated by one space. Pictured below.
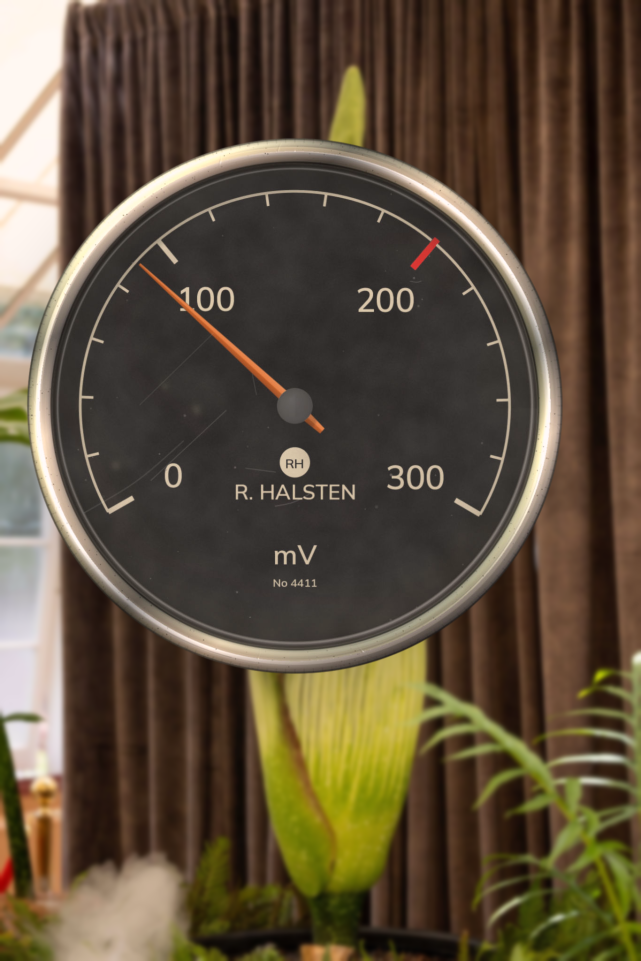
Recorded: 90 mV
